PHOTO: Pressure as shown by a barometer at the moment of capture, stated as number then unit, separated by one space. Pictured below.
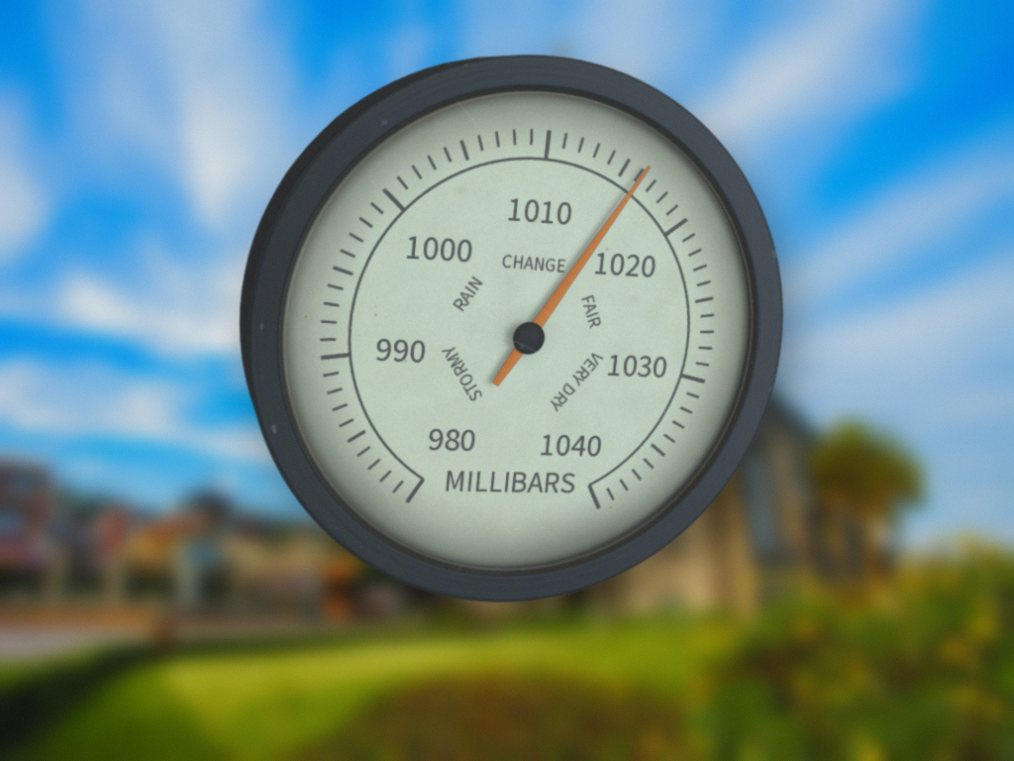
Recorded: 1016 mbar
